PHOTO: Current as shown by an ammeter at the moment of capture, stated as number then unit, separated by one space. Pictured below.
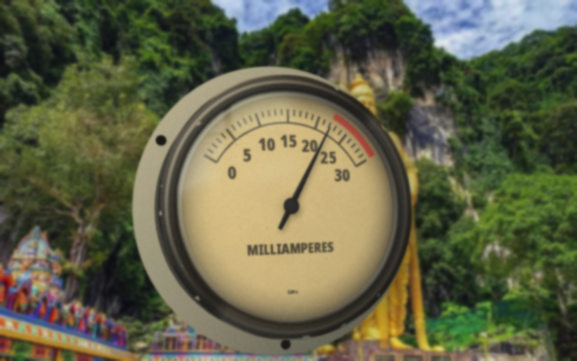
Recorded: 22 mA
